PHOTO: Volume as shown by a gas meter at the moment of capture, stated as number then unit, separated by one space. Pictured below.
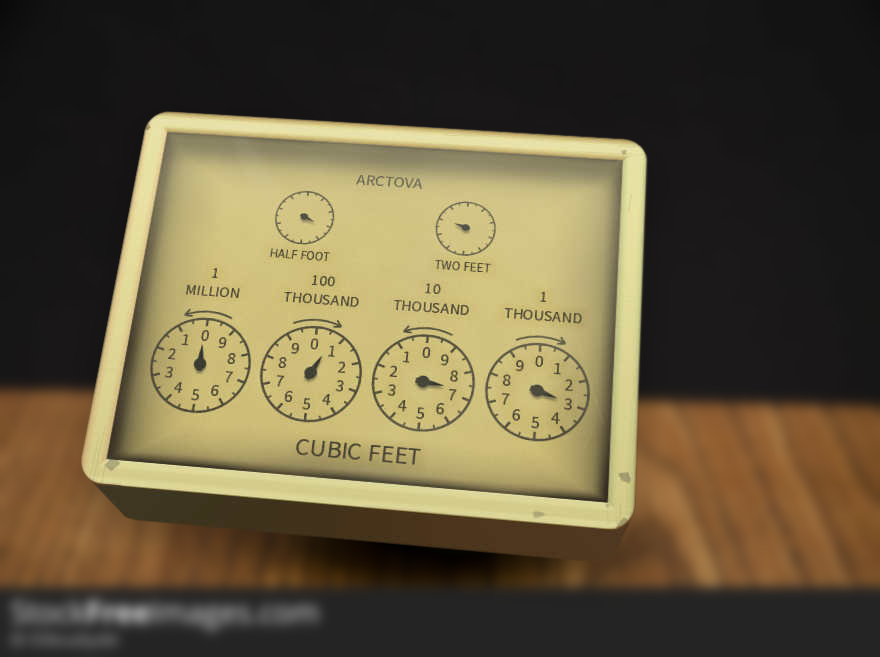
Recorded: 7300 ft³
